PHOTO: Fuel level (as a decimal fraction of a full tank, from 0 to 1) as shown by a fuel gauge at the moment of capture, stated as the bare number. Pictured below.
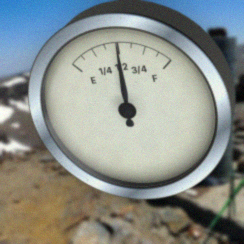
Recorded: 0.5
